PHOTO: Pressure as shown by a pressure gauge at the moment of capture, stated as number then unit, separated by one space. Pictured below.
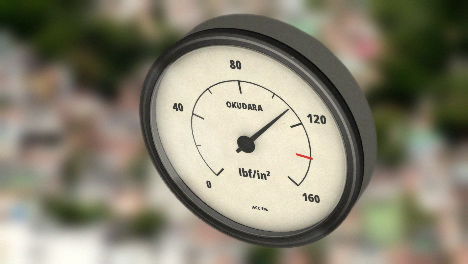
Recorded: 110 psi
